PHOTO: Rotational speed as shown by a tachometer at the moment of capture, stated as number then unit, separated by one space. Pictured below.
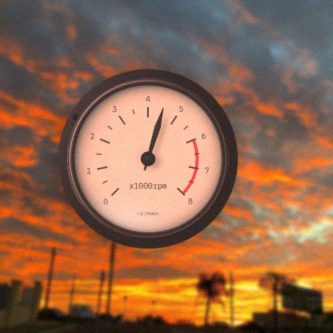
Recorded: 4500 rpm
